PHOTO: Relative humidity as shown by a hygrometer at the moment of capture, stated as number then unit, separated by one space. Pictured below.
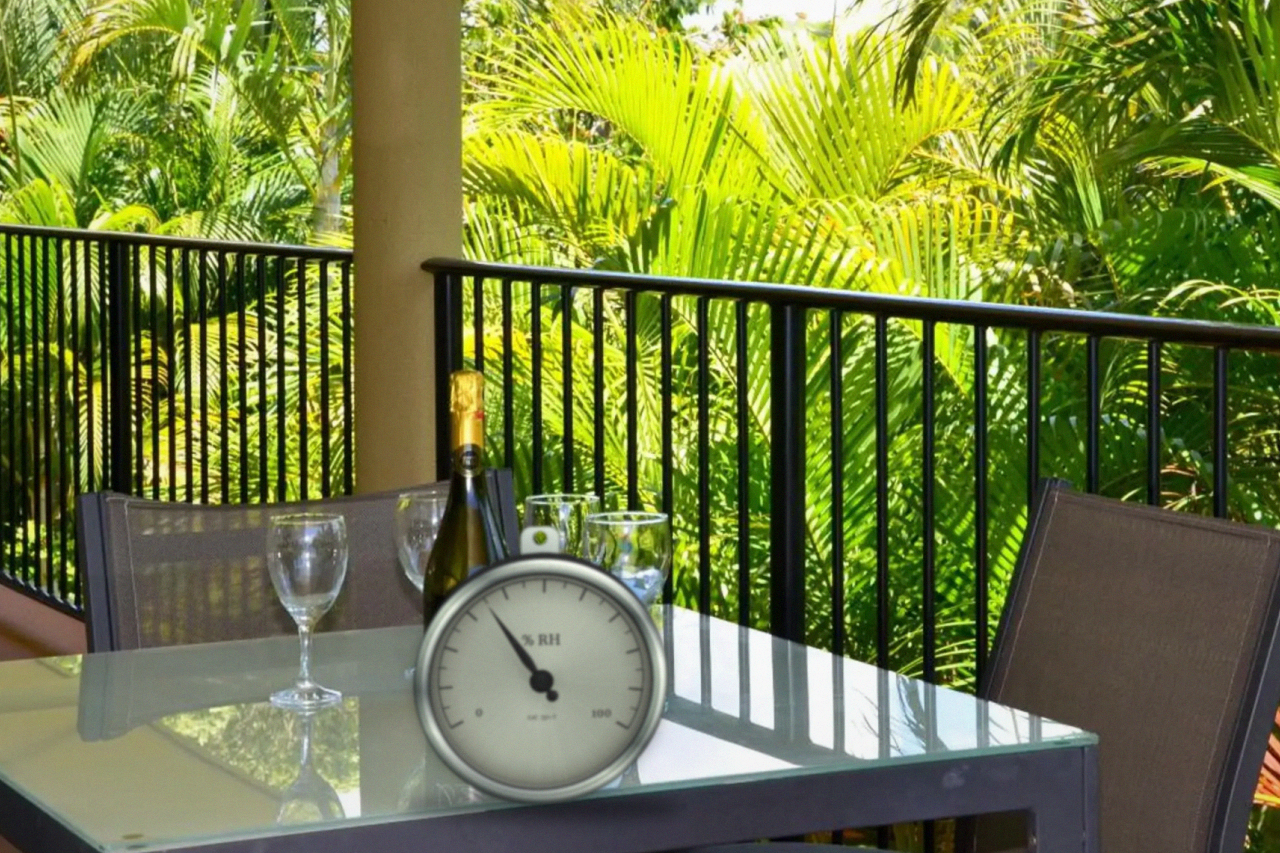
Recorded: 35 %
